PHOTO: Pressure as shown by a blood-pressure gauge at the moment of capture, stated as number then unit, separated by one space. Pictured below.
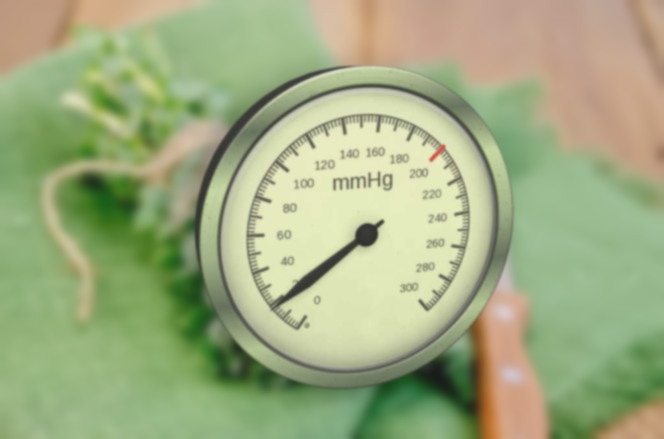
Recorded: 20 mmHg
